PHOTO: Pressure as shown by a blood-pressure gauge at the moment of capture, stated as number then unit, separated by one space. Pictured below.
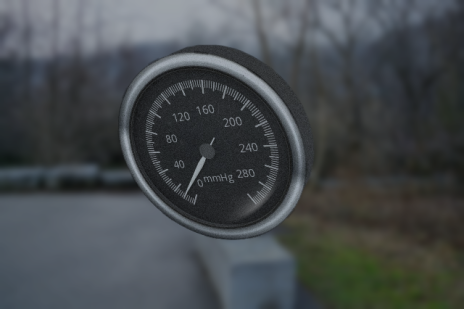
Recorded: 10 mmHg
